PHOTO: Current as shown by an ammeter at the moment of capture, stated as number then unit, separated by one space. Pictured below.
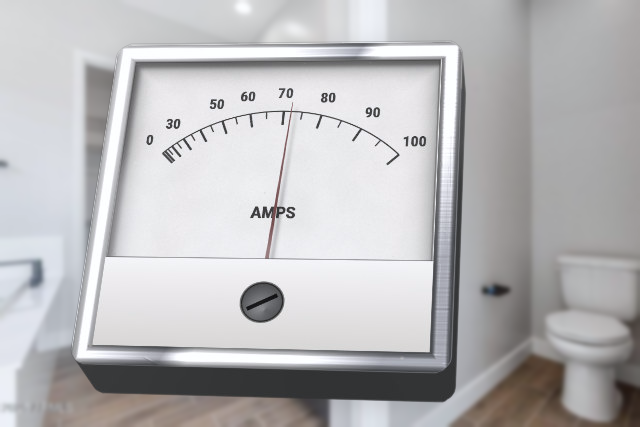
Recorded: 72.5 A
